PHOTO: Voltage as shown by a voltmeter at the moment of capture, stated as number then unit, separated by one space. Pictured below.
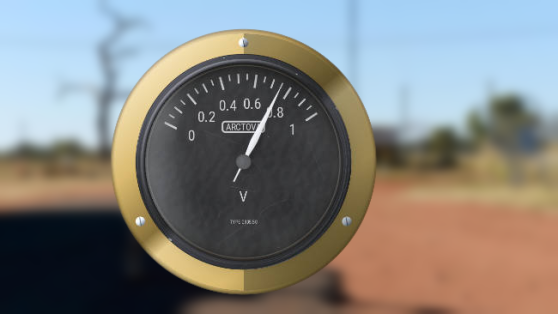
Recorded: 0.75 V
